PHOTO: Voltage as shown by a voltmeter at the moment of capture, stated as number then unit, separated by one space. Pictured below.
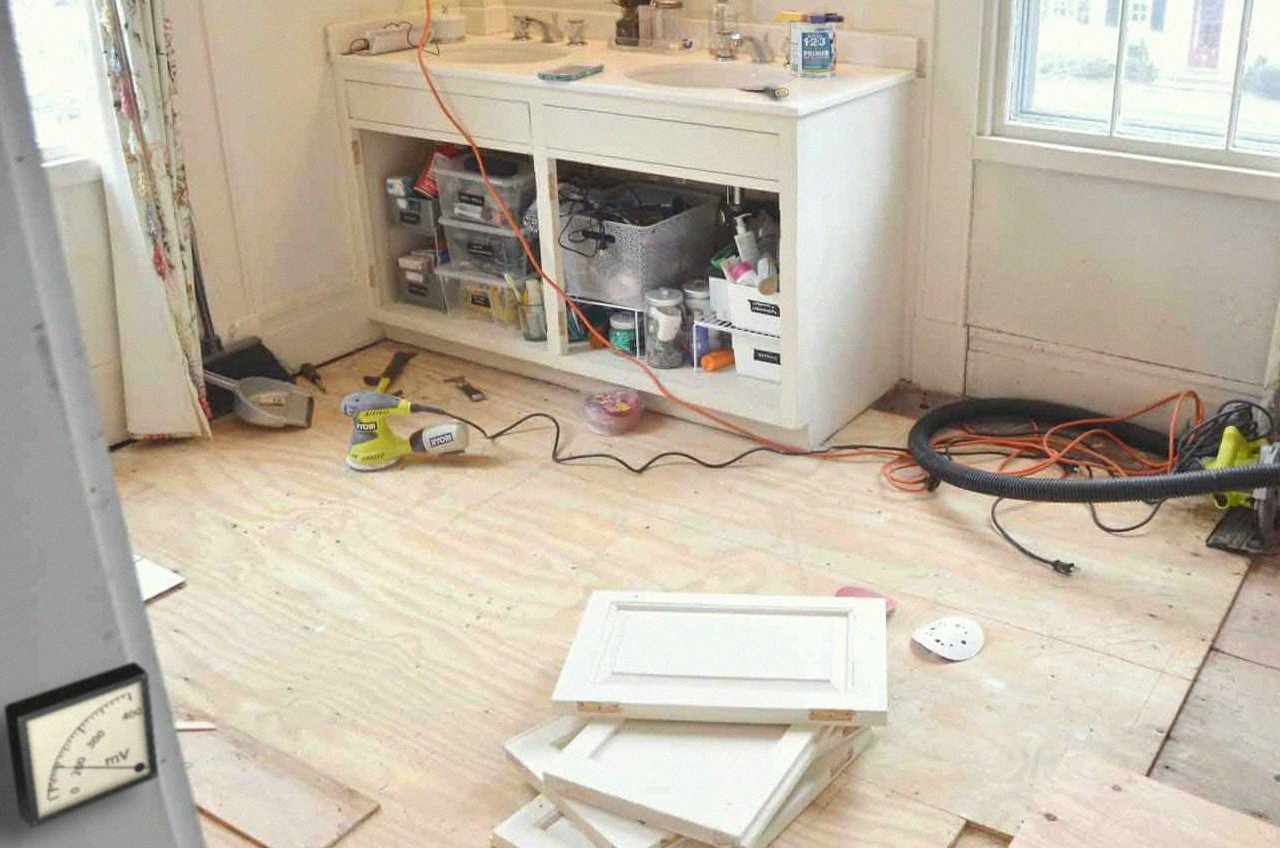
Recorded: 200 mV
